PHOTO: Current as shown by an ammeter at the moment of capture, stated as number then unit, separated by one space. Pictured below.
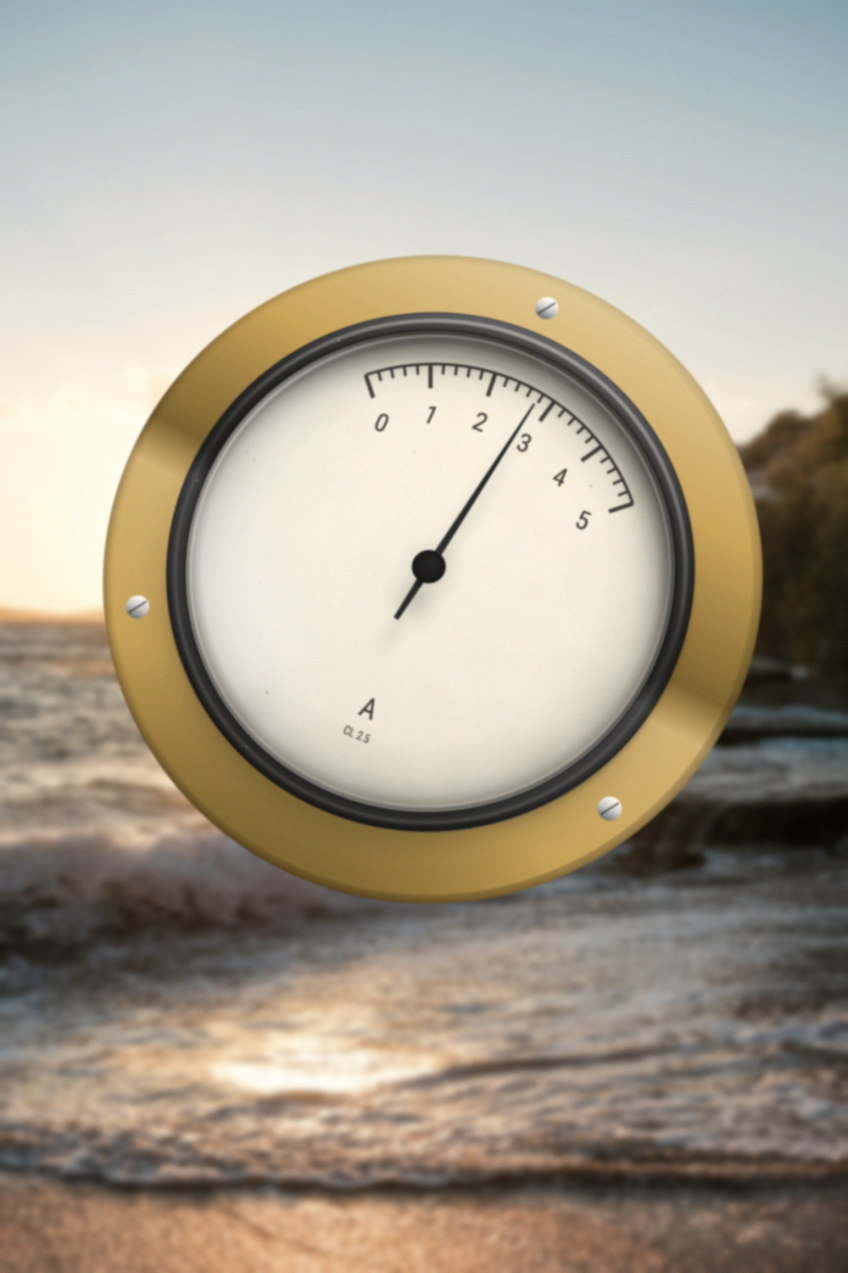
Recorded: 2.8 A
